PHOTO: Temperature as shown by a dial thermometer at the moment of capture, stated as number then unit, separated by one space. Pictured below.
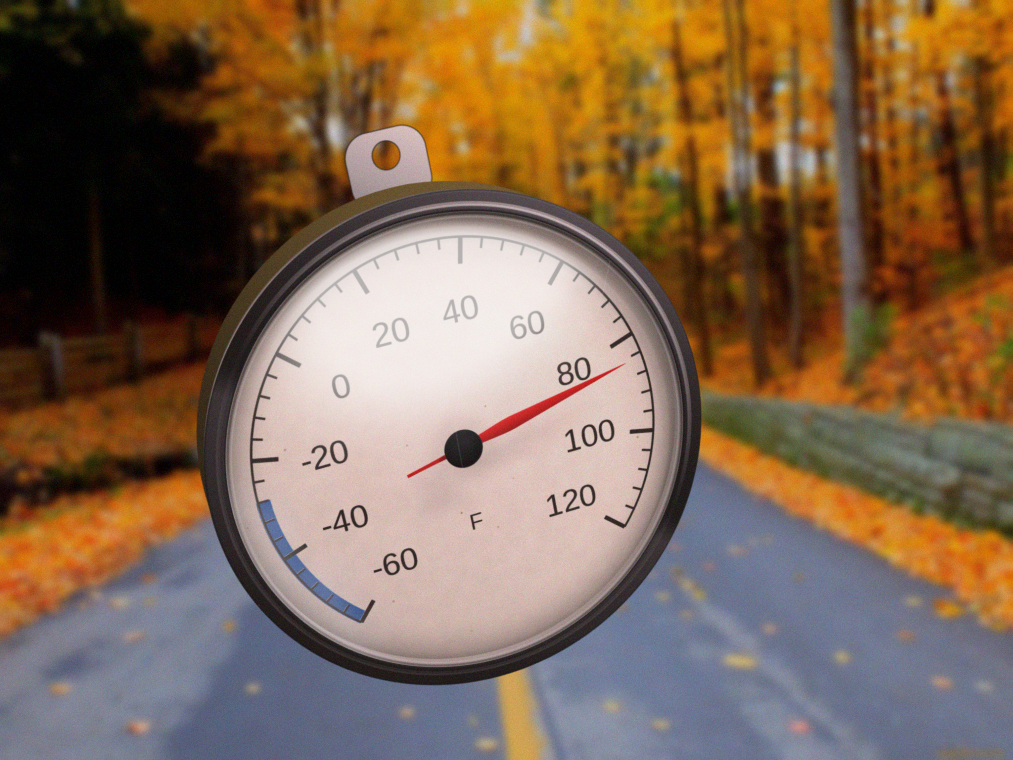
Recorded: 84 °F
